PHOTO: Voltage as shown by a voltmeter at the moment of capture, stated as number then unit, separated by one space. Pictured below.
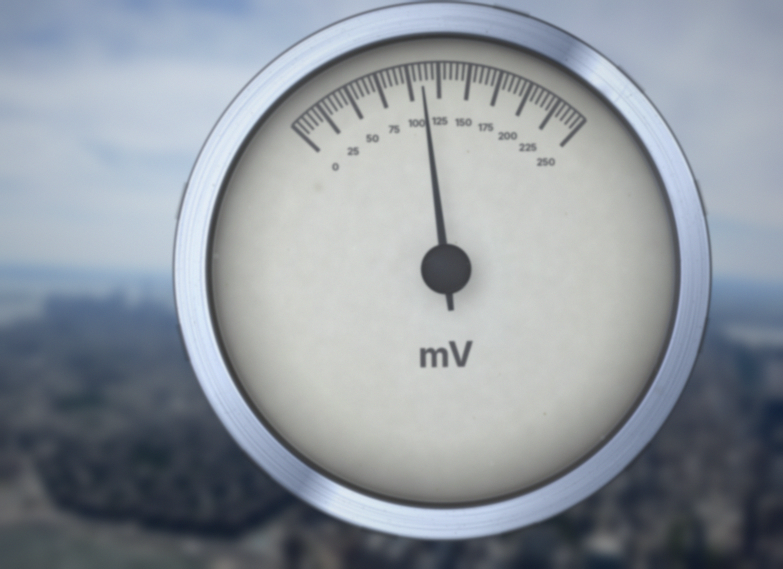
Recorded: 110 mV
